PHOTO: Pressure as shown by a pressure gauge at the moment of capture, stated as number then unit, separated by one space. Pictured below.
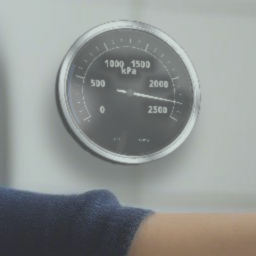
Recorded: 2300 kPa
